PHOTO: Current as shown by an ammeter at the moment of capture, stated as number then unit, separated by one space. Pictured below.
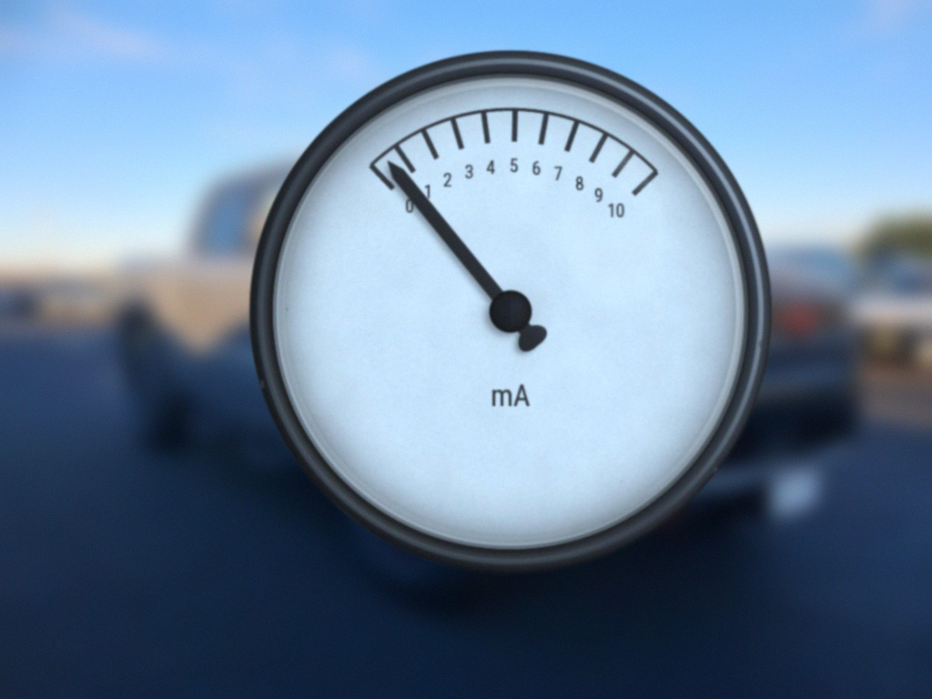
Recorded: 0.5 mA
